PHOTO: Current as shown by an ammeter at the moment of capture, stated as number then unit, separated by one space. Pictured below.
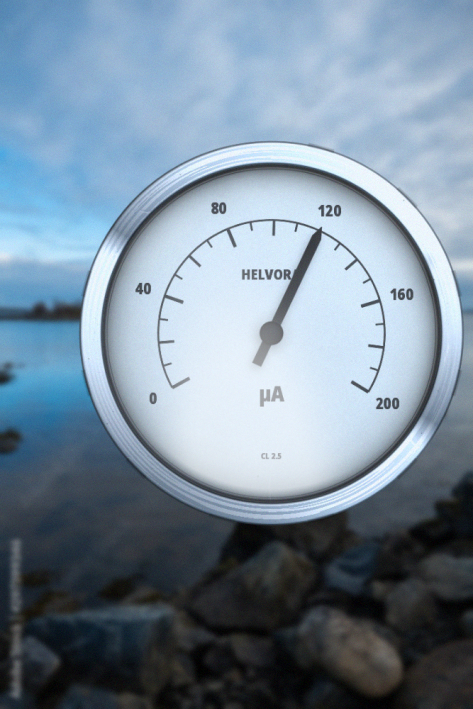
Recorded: 120 µA
